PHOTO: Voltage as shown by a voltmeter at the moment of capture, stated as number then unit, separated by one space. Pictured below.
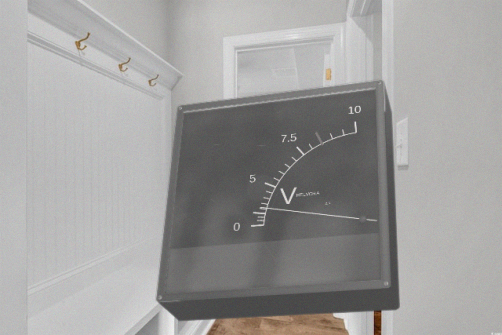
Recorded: 3 V
